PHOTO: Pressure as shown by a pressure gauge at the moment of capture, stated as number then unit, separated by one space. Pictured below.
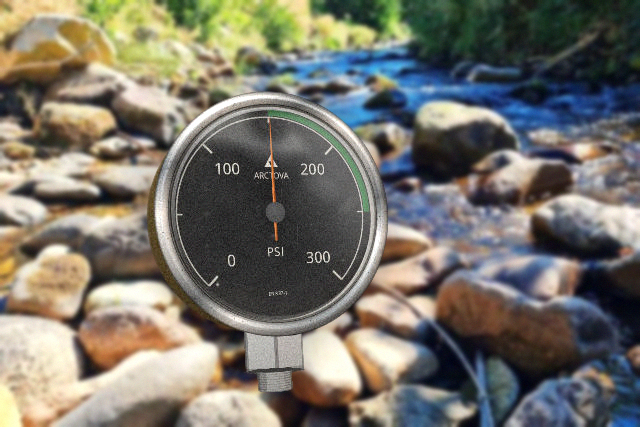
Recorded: 150 psi
